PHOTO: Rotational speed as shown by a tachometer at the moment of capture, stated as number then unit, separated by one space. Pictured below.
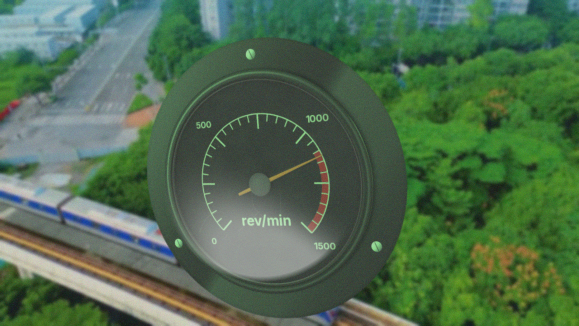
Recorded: 1125 rpm
